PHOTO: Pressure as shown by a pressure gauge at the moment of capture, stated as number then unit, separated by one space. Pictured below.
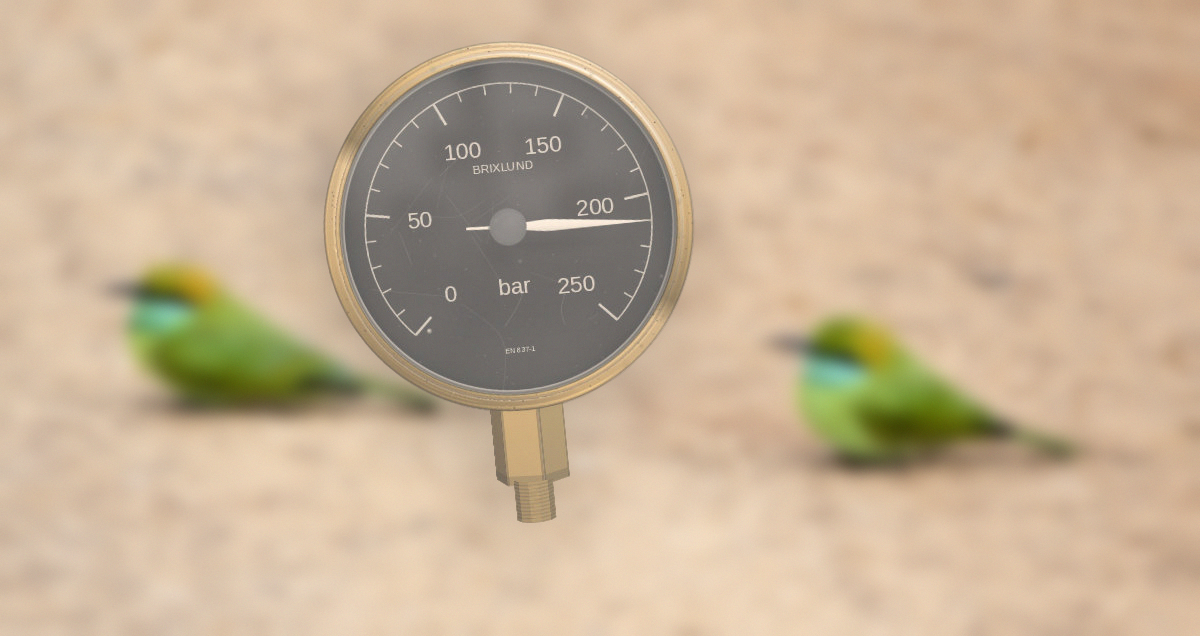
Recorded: 210 bar
